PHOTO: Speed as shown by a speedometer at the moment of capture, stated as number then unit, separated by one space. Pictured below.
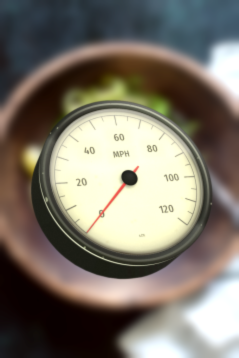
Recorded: 0 mph
